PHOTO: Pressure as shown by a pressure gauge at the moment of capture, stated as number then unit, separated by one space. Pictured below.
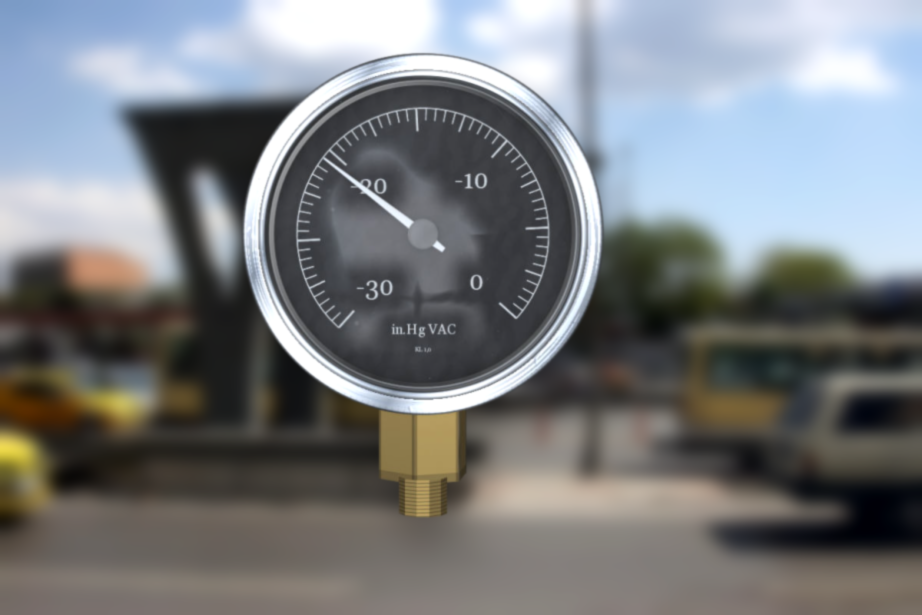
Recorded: -20.5 inHg
